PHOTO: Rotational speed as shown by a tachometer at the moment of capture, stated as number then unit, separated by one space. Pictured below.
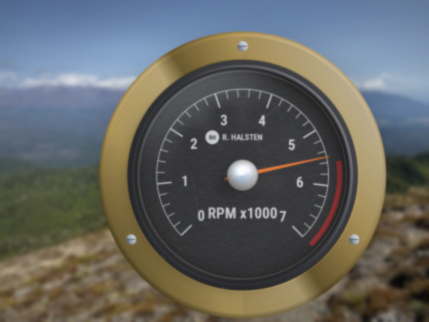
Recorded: 5500 rpm
